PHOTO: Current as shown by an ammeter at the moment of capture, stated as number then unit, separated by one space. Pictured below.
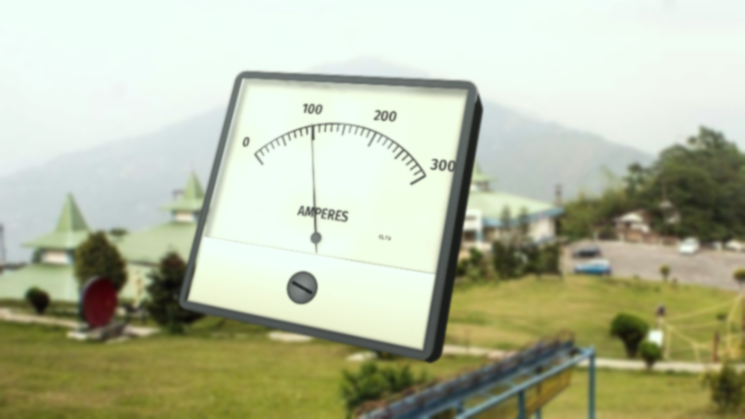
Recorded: 100 A
